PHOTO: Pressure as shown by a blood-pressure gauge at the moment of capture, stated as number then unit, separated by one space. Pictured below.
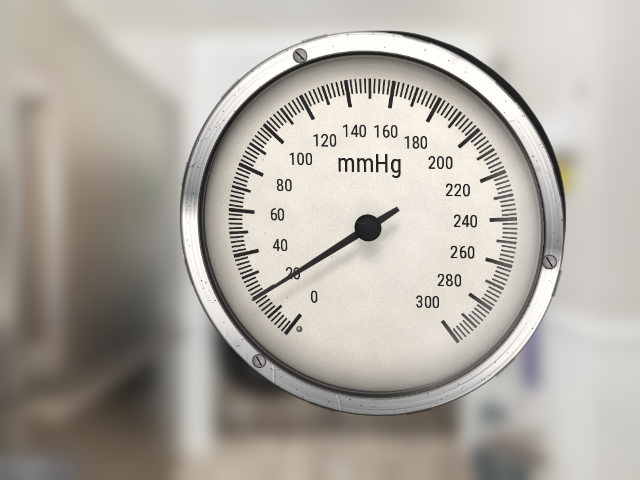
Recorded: 20 mmHg
